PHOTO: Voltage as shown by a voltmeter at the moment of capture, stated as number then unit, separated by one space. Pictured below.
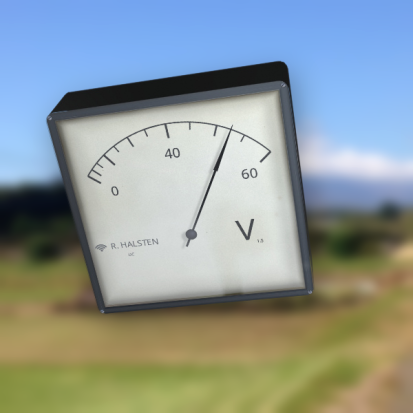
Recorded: 52.5 V
